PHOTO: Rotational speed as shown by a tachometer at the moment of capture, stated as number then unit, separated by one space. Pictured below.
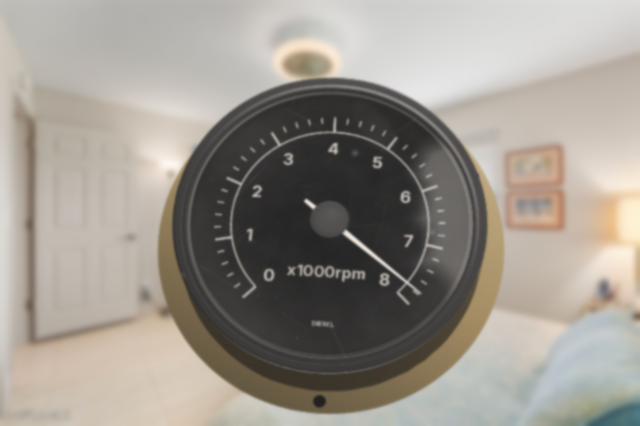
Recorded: 7800 rpm
